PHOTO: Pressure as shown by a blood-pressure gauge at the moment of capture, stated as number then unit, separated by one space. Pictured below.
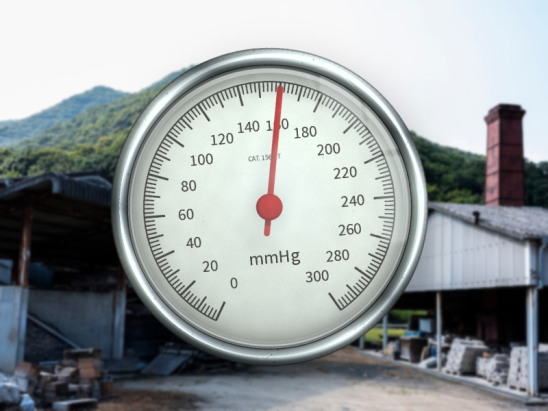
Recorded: 160 mmHg
